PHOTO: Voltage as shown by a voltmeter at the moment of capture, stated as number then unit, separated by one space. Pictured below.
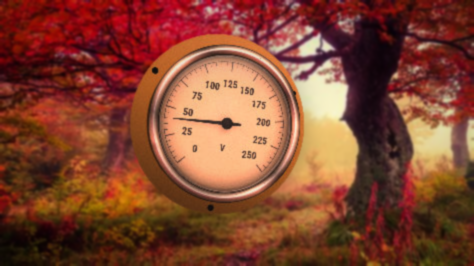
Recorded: 40 V
